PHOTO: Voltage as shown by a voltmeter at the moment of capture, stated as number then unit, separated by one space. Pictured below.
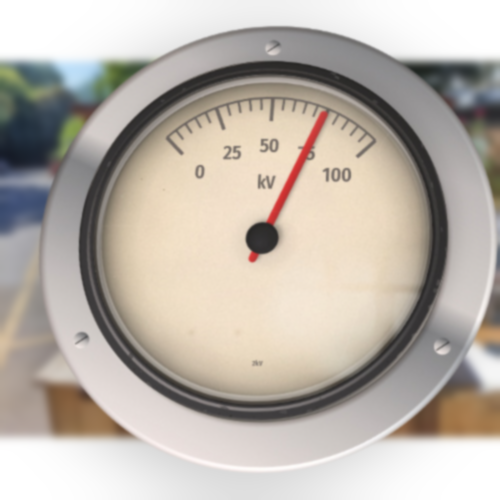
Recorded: 75 kV
